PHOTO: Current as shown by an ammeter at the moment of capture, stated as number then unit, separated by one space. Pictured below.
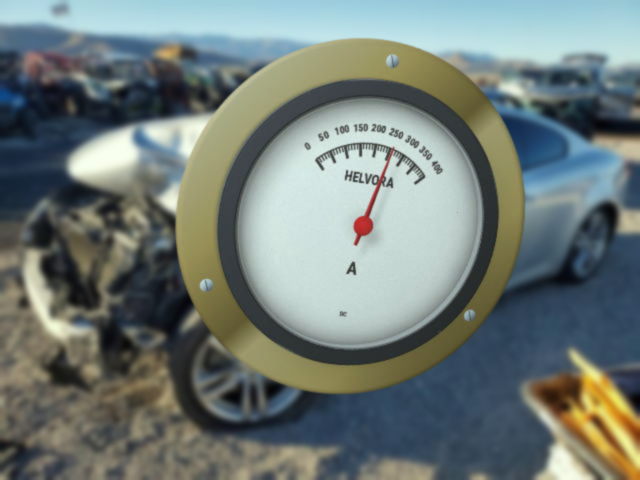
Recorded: 250 A
